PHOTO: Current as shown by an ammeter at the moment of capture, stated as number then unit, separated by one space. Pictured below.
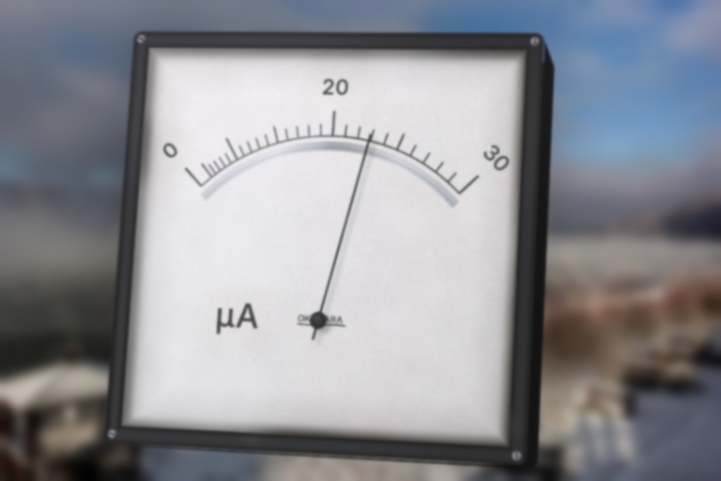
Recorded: 23 µA
